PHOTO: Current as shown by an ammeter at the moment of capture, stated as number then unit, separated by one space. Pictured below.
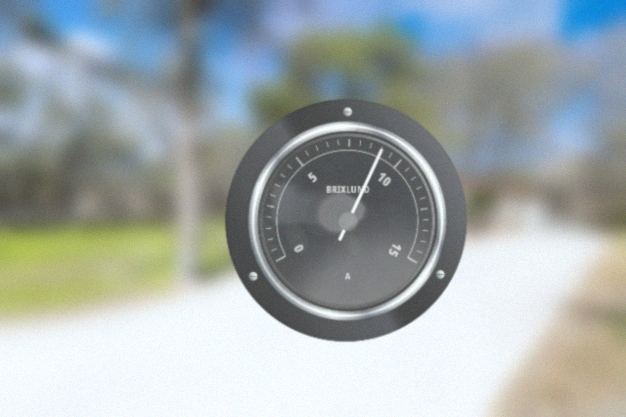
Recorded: 9 A
